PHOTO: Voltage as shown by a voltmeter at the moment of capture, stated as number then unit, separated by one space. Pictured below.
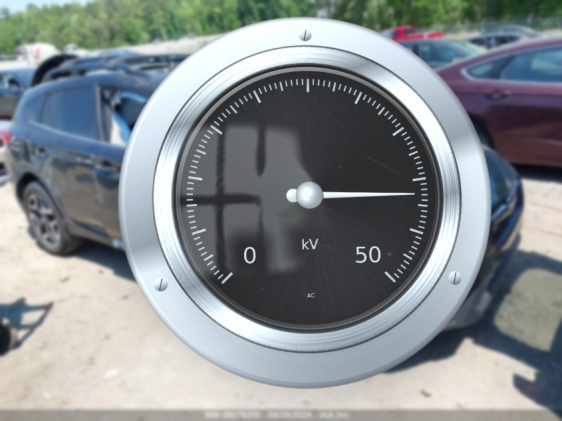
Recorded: 41.5 kV
